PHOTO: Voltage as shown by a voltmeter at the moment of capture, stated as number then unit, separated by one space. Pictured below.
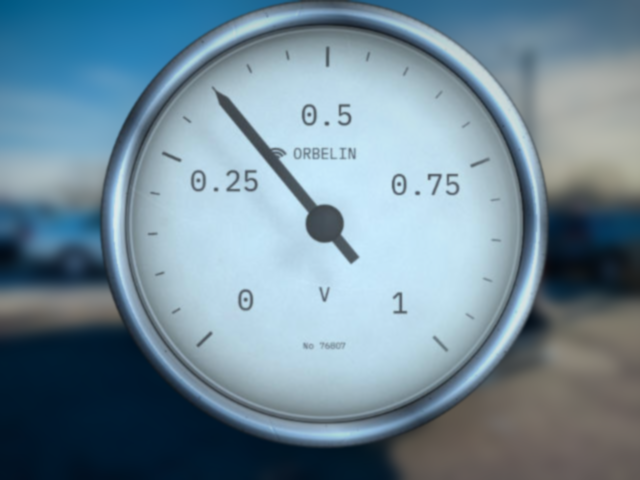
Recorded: 0.35 V
